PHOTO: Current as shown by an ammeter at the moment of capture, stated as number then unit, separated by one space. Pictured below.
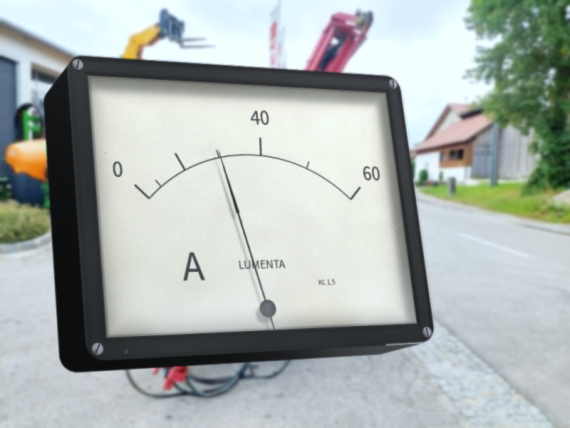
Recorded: 30 A
